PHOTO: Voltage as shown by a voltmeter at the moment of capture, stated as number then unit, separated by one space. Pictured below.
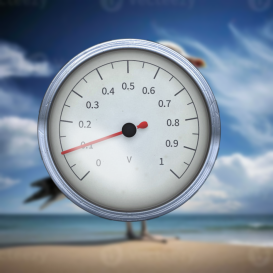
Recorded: 0.1 V
